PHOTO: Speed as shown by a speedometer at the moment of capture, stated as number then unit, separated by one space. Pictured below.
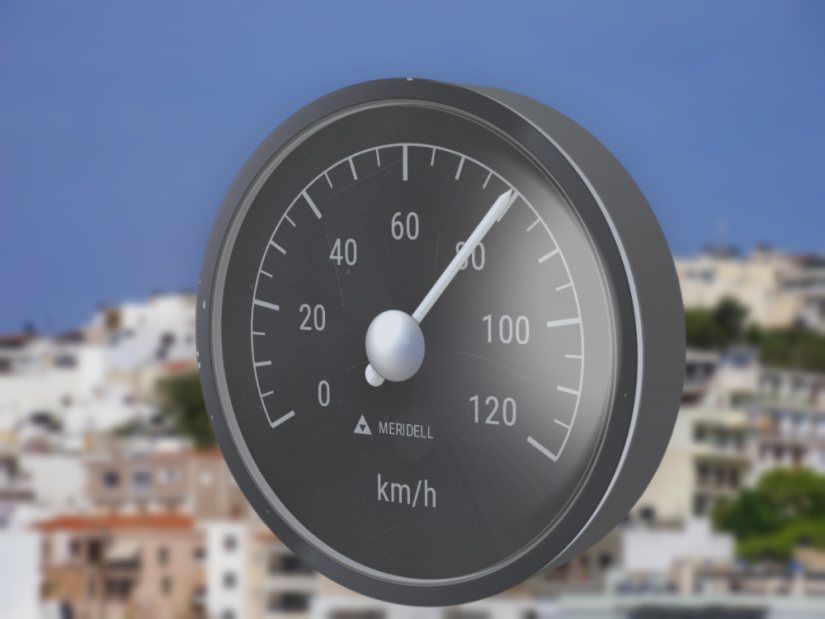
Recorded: 80 km/h
